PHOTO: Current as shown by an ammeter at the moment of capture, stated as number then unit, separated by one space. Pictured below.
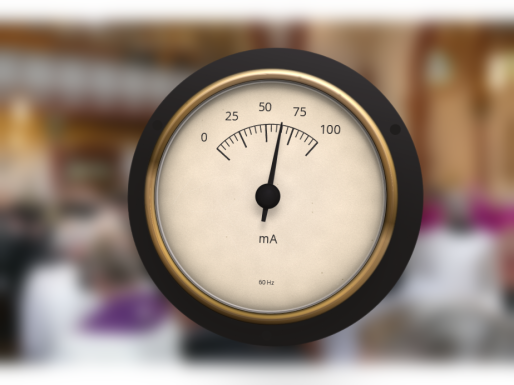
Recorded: 65 mA
